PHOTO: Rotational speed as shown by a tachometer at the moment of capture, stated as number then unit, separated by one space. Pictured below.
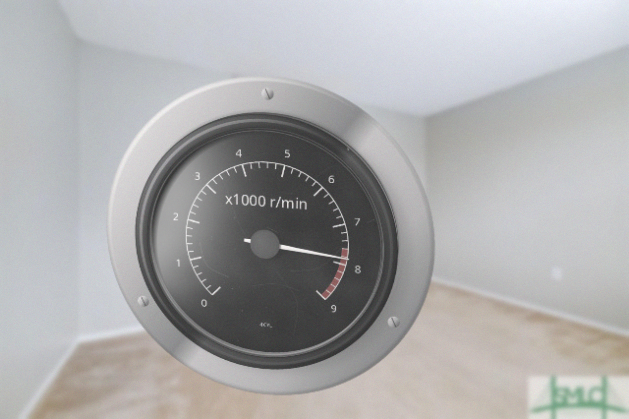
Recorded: 7800 rpm
